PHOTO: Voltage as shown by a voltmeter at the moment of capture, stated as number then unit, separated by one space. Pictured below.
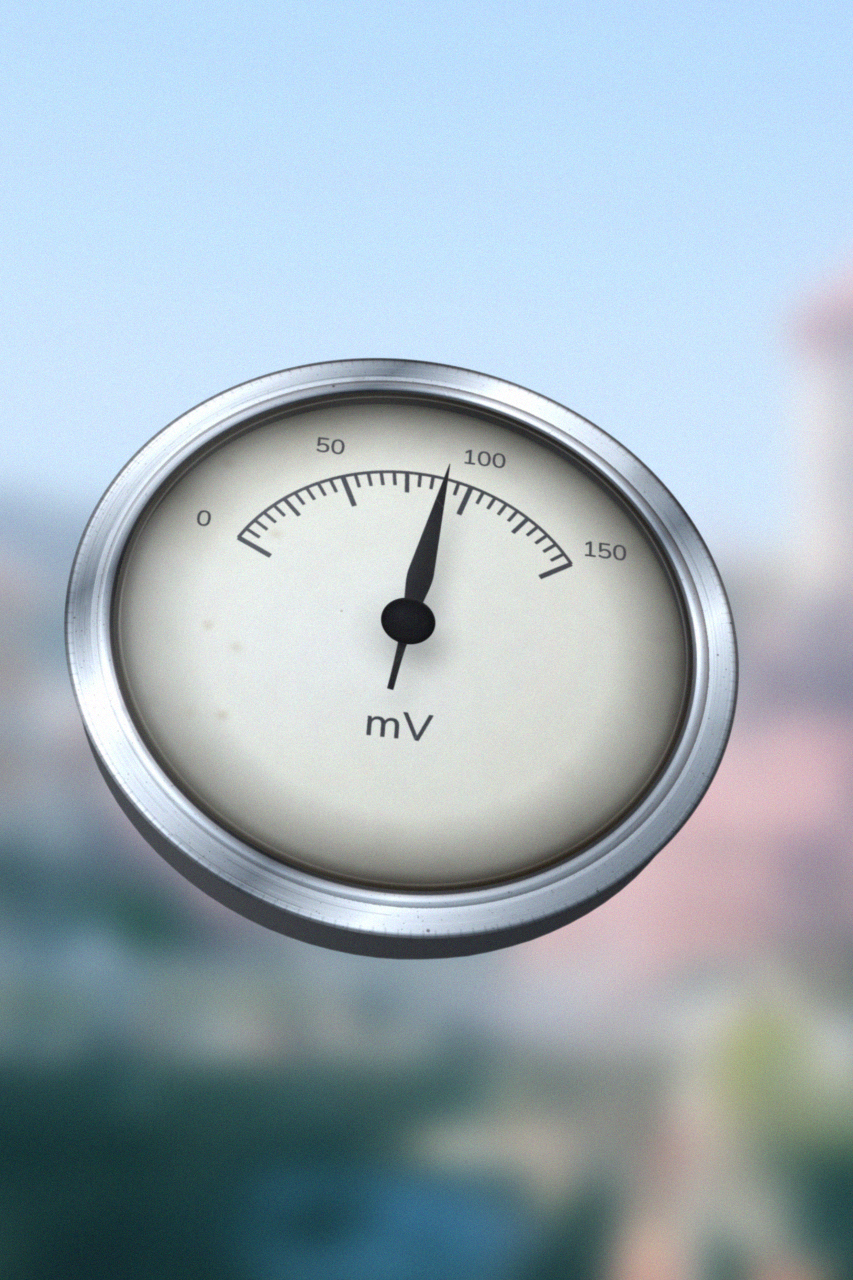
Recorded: 90 mV
